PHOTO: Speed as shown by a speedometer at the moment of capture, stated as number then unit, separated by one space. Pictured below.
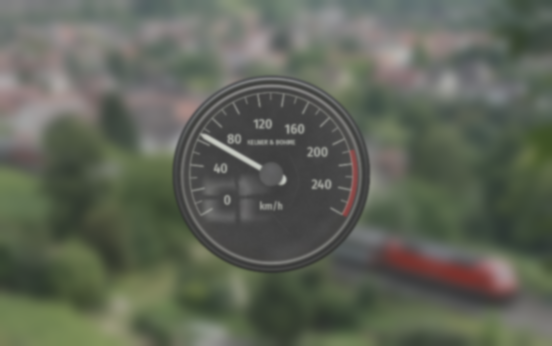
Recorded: 65 km/h
